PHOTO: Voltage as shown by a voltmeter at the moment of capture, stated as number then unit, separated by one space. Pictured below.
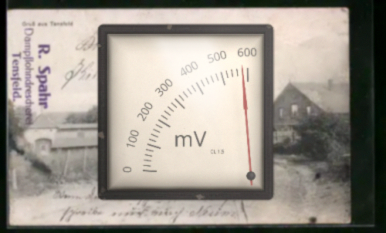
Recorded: 580 mV
